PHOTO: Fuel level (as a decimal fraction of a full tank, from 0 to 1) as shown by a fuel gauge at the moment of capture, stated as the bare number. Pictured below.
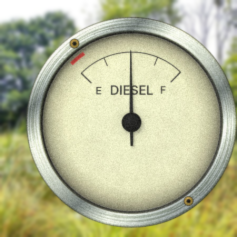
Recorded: 0.5
